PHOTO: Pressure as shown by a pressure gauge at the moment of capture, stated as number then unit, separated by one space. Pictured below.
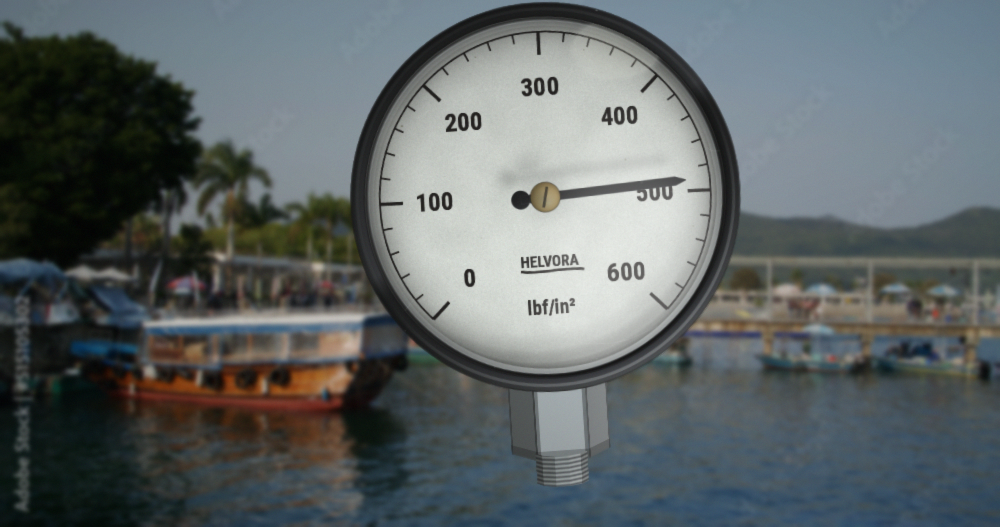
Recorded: 490 psi
